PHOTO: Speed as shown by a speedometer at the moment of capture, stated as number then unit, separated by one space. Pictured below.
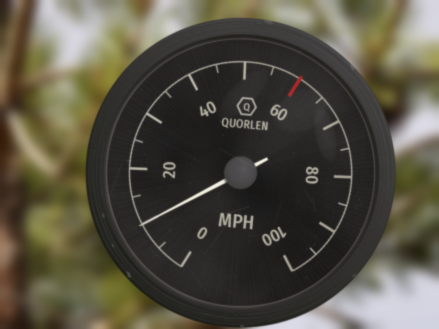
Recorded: 10 mph
